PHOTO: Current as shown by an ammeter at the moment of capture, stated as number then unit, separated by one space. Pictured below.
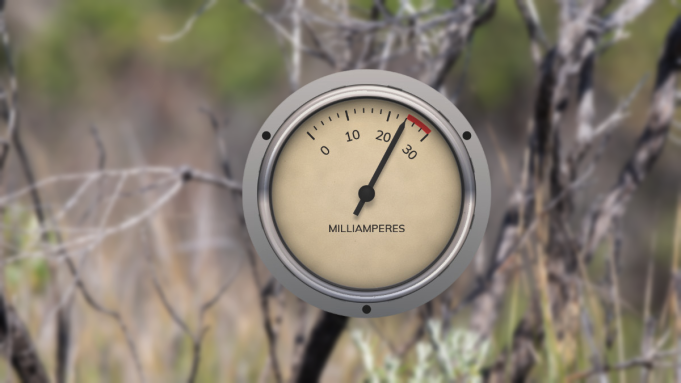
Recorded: 24 mA
